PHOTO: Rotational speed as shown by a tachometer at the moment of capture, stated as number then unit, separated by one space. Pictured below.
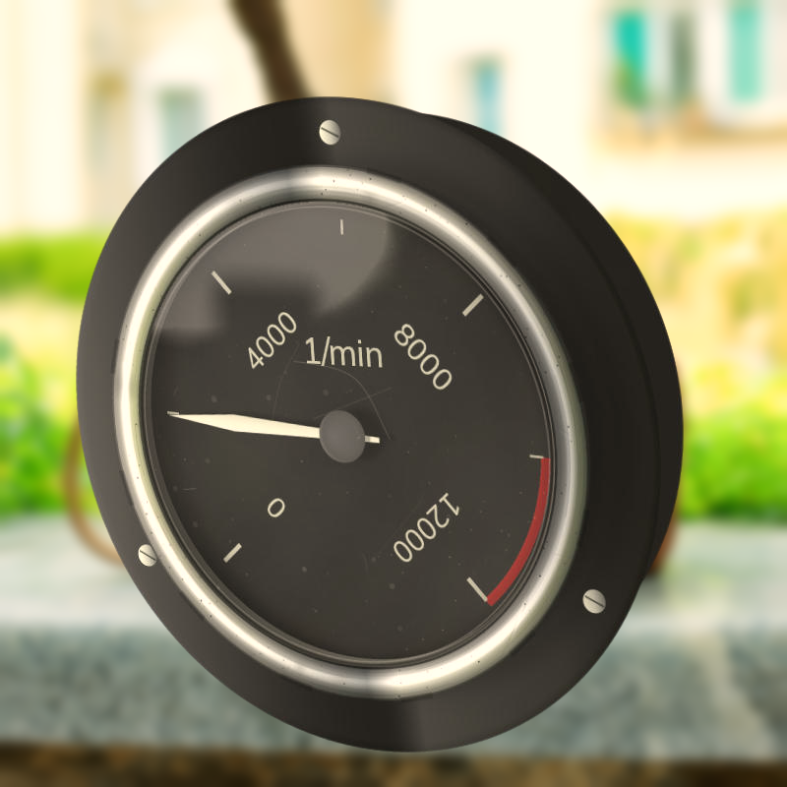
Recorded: 2000 rpm
